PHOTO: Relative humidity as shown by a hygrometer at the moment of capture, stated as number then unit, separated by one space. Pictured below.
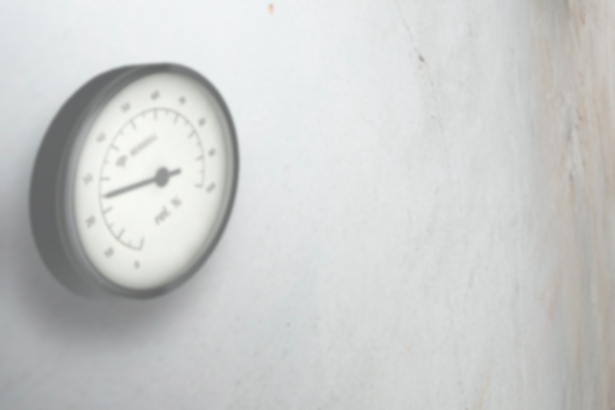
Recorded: 25 %
